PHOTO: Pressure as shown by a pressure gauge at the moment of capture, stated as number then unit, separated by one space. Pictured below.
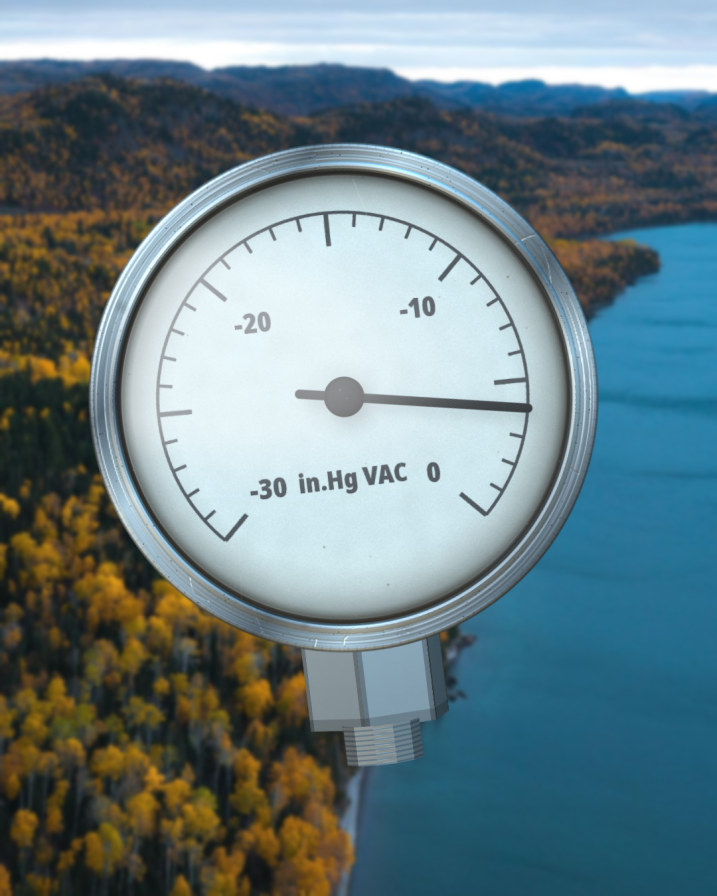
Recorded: -4 inHg
